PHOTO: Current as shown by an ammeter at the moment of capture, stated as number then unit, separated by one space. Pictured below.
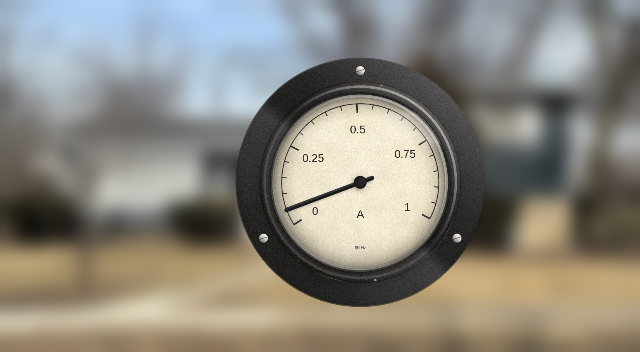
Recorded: 0.05 A
